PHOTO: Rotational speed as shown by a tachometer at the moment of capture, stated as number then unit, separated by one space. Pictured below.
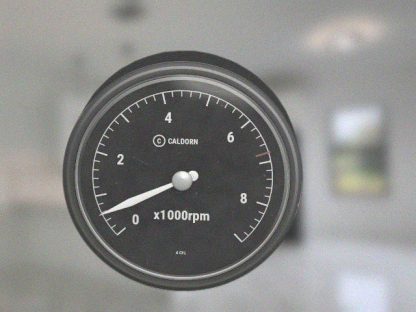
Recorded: 600 rpm
